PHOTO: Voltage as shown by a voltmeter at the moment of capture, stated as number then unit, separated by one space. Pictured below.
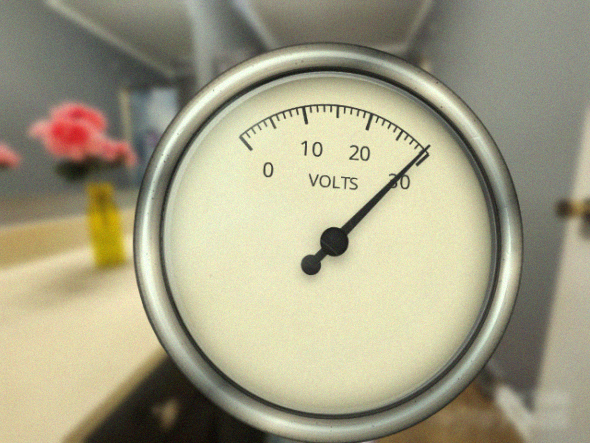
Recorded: 29 V
